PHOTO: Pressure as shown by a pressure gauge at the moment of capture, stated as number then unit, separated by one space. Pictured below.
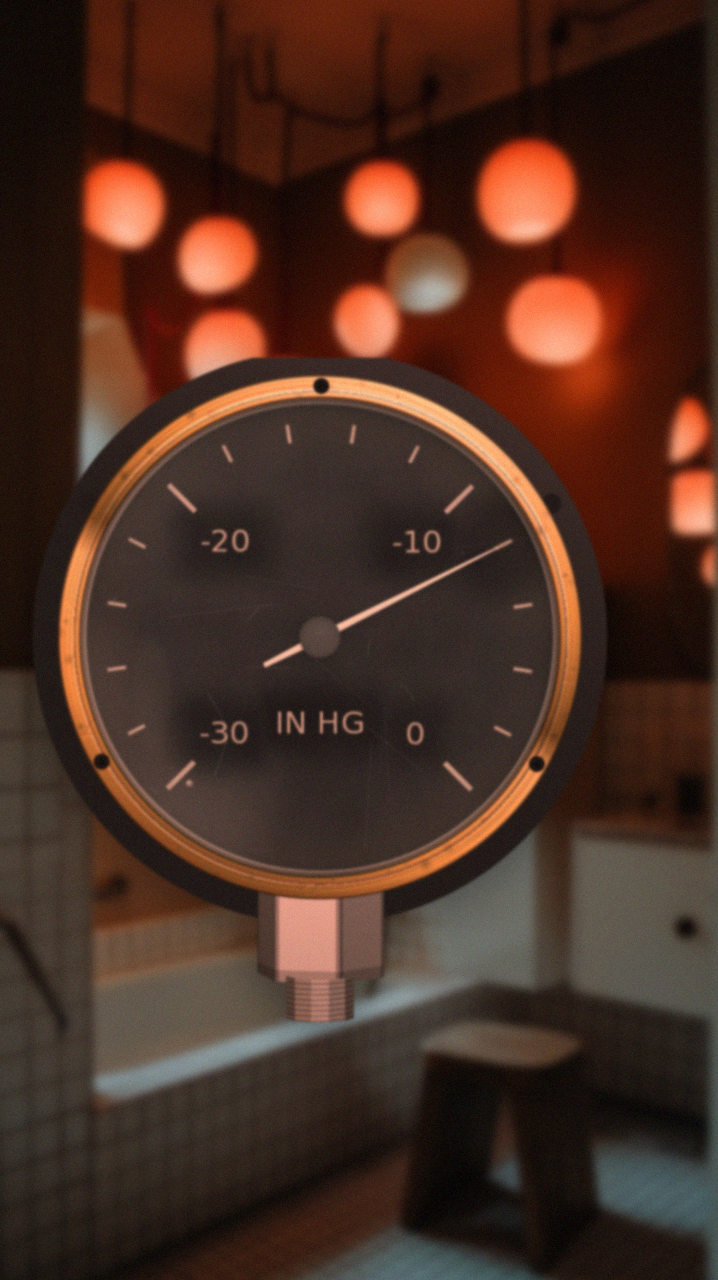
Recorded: -8 inHg
